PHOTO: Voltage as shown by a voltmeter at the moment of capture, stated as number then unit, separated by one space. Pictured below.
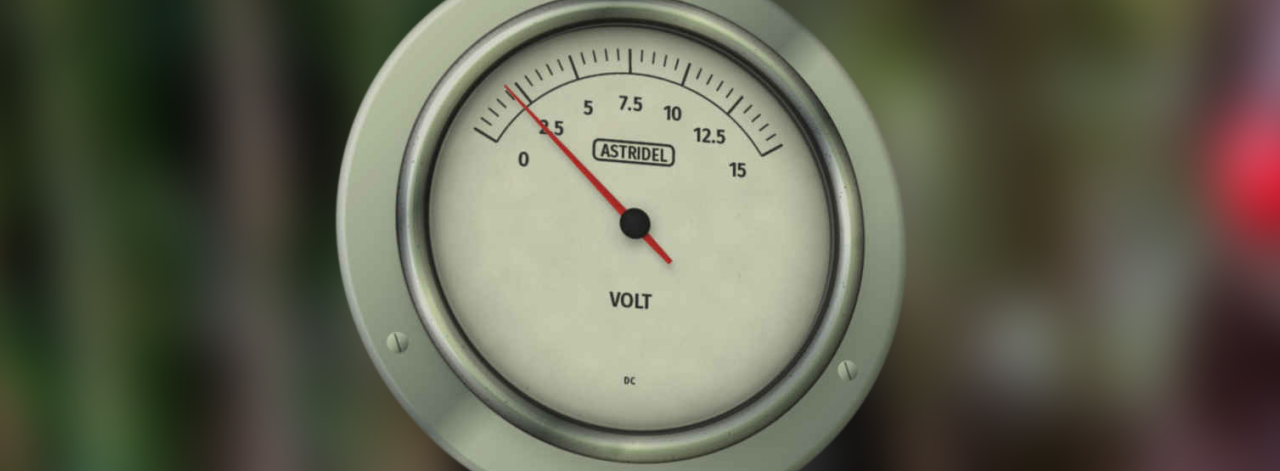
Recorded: 2 V
